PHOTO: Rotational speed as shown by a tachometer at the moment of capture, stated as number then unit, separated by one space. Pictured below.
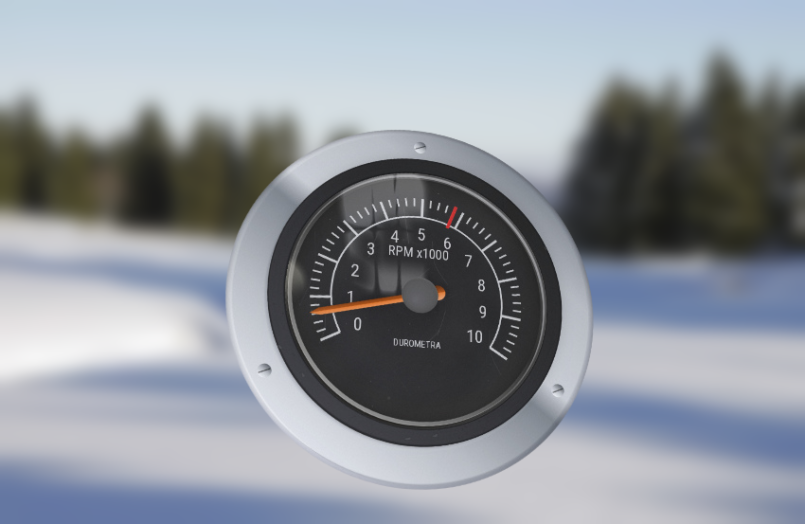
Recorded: 600 rpm
